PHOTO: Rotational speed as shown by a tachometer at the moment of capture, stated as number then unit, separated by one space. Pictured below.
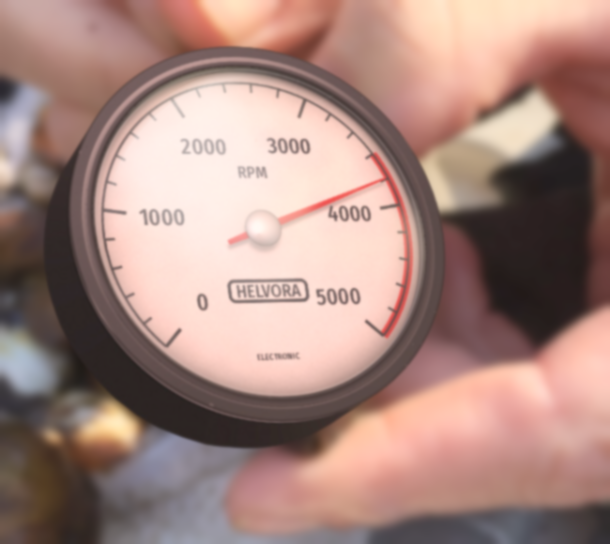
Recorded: 3800 rpm
